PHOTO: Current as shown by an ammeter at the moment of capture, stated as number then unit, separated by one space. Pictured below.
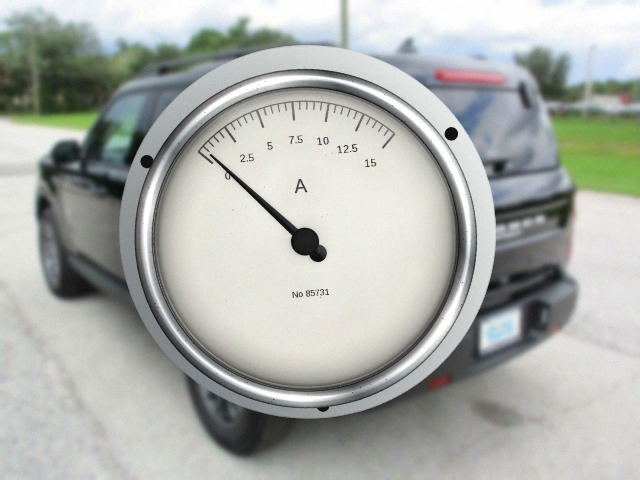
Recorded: 0.5 A
